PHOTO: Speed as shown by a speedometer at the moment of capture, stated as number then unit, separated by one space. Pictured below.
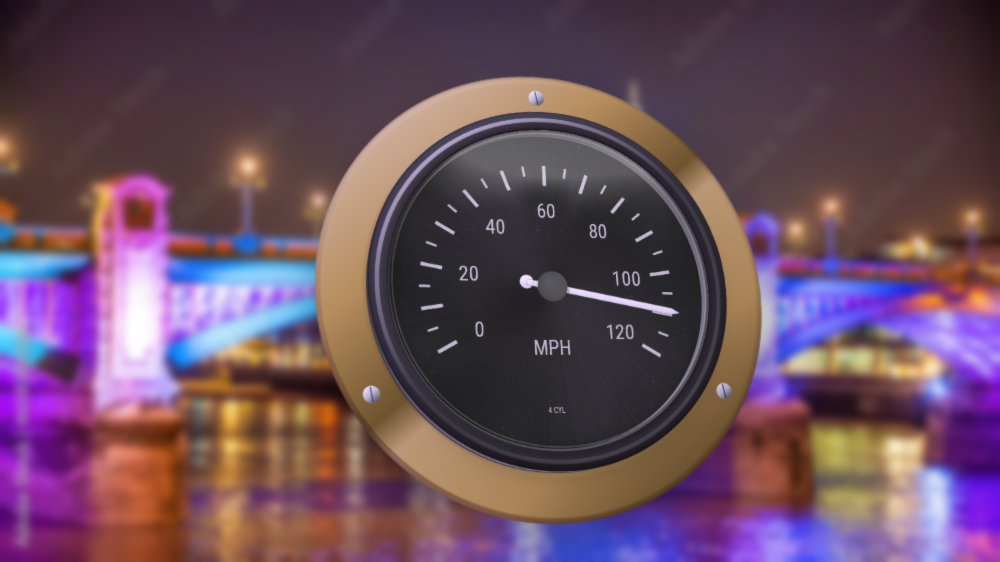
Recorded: 110 mph
